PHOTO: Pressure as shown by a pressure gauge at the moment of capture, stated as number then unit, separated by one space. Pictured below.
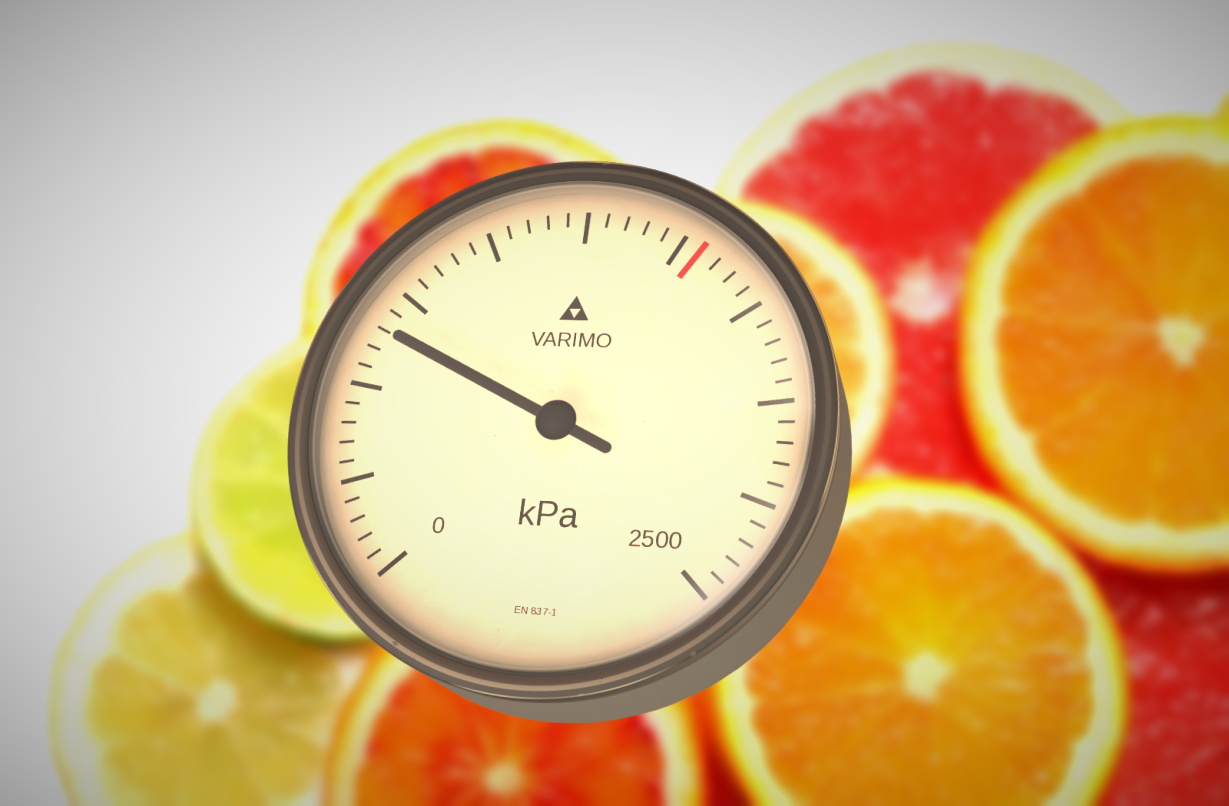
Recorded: 650 kPa
